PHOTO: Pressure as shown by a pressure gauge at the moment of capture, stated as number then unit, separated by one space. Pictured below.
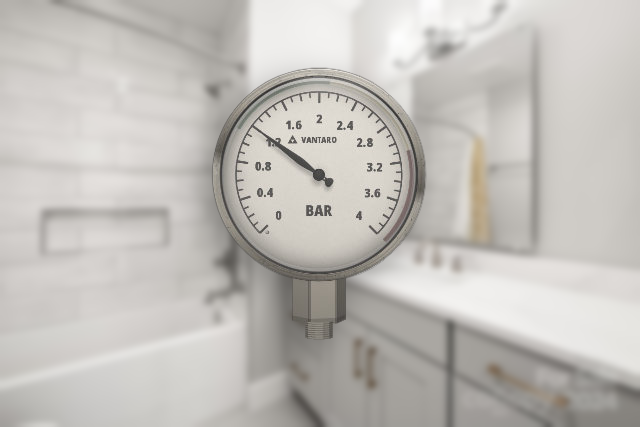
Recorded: 1.2 bar
